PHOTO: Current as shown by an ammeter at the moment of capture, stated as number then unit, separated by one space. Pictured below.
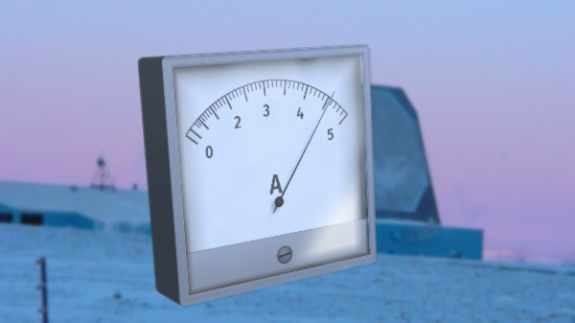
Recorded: 4.5 A
